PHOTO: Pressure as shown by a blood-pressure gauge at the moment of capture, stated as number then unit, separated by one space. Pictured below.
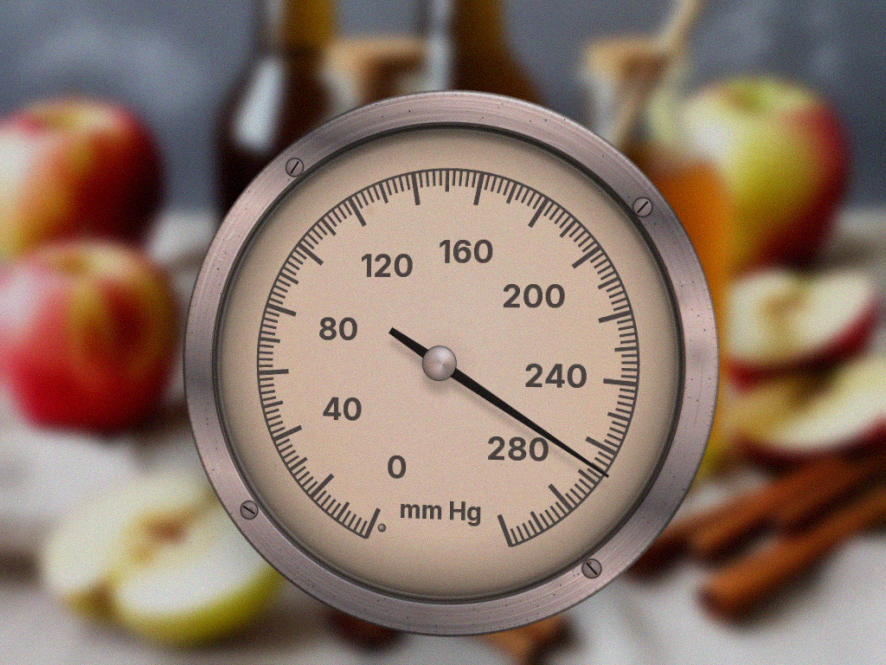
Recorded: 266 mmHg
